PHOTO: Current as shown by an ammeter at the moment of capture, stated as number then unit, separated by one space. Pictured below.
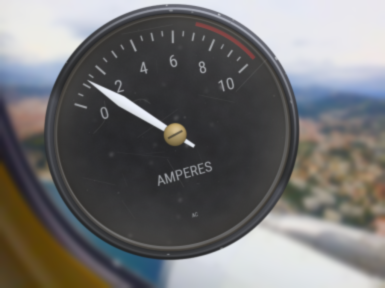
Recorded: 1.25 A
